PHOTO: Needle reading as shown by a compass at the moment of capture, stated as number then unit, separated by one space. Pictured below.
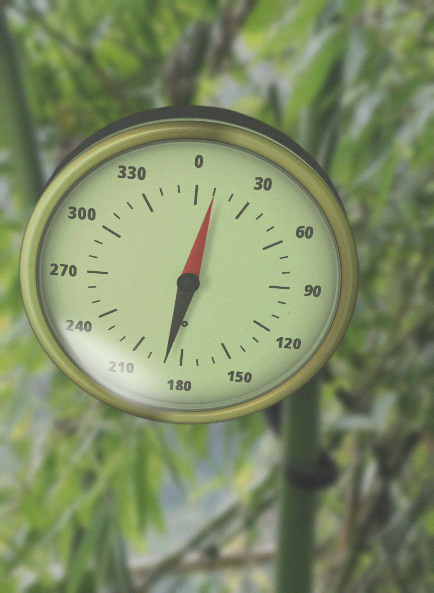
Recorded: 10 °
